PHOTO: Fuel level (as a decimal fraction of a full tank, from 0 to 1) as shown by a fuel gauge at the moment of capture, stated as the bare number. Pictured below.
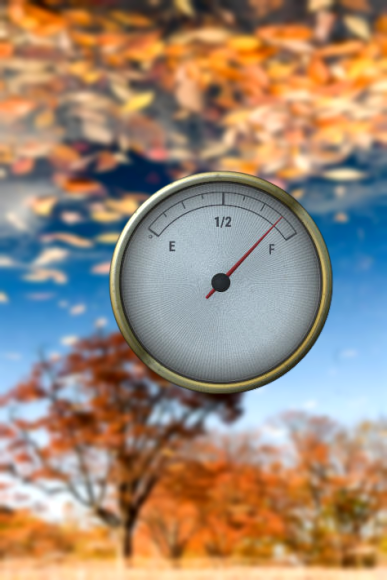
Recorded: 0.875
